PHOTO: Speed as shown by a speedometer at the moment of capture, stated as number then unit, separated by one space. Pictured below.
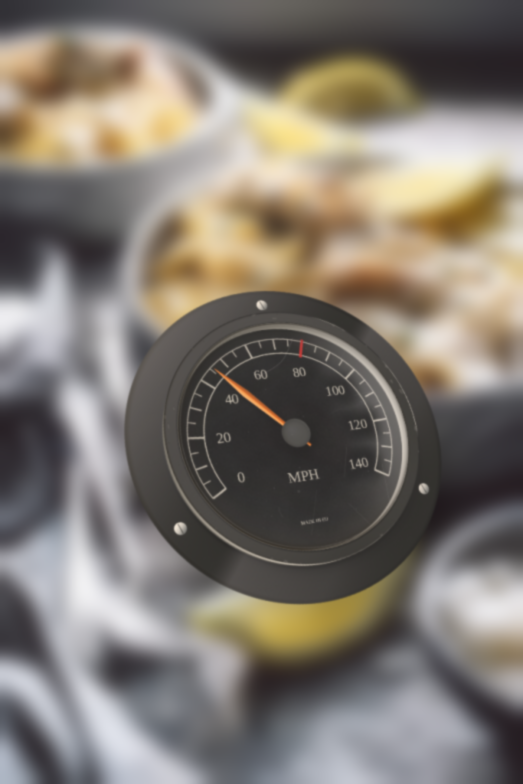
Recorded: 45 mph
